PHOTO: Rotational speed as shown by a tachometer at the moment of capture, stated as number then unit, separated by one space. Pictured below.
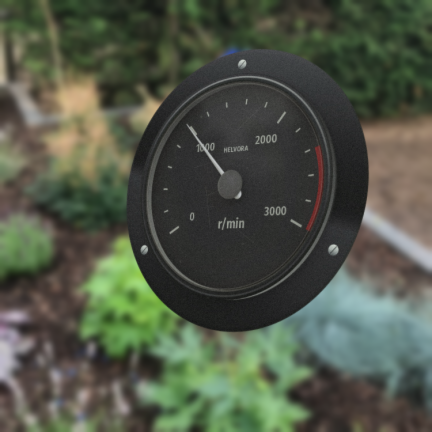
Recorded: 1000 rpm
